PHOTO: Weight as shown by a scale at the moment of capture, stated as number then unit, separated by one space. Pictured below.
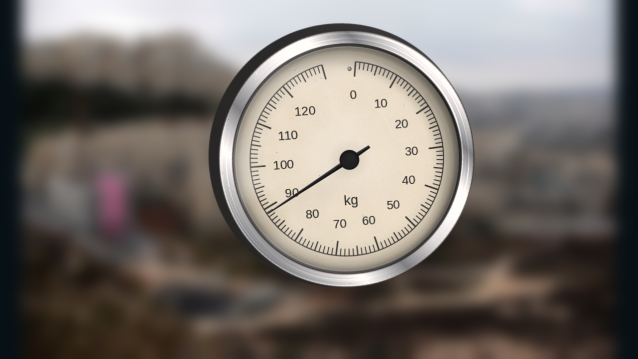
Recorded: 89 kg
